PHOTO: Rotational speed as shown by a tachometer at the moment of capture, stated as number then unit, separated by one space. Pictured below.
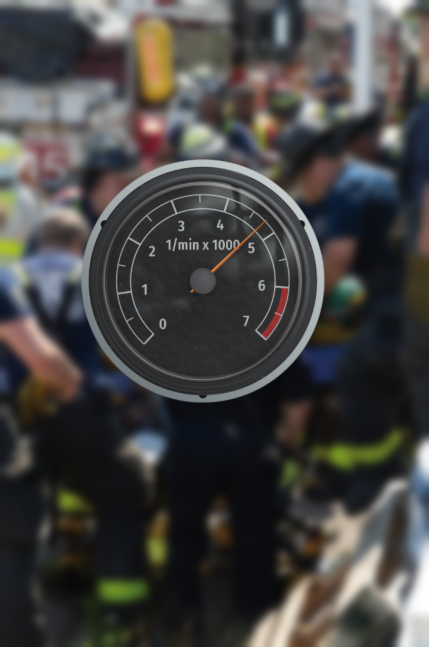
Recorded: 4750 rpm
